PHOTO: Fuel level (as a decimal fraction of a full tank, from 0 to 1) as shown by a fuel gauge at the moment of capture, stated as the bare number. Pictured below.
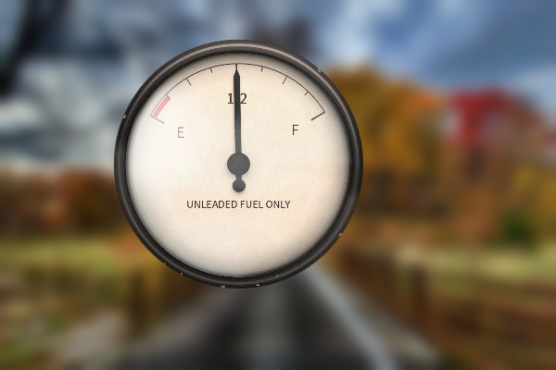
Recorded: 0.5
